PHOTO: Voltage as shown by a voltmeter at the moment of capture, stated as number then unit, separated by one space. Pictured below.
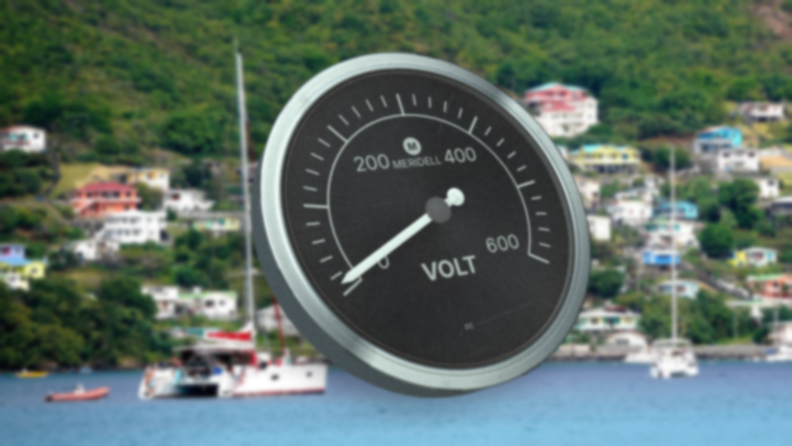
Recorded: 10 V
